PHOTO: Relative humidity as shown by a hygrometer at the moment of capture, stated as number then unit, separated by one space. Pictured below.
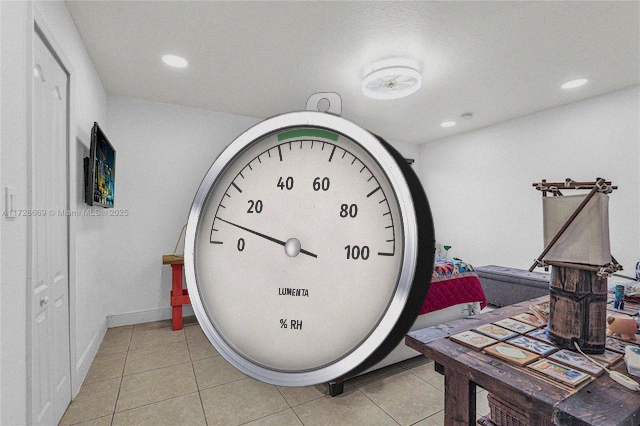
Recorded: 8 %
